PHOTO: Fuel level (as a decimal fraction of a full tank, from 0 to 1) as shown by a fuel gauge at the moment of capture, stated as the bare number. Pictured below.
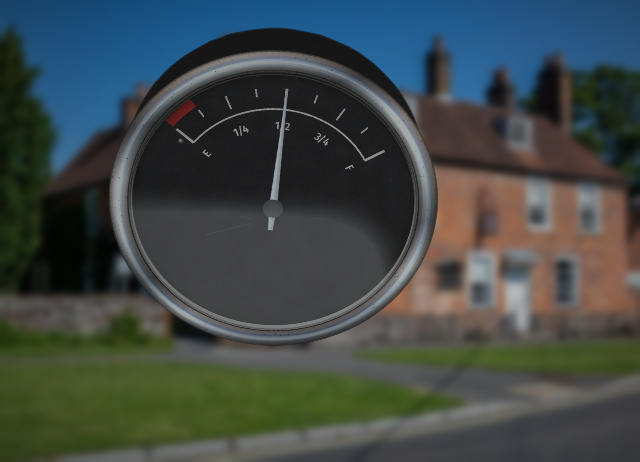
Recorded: 0.5
